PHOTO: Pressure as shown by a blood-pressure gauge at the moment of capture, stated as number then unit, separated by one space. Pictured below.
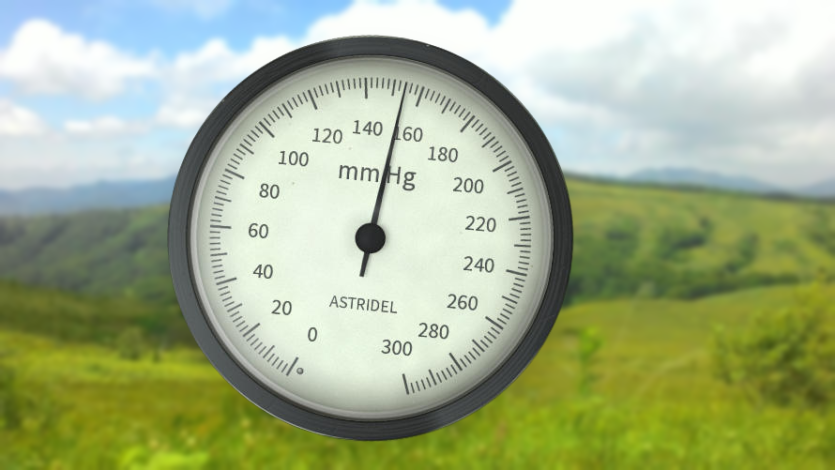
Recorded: 154 mmHg
